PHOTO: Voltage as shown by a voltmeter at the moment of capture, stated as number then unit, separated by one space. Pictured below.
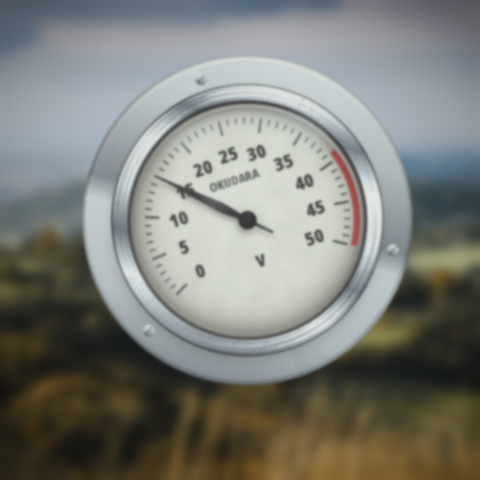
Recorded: 15 V
